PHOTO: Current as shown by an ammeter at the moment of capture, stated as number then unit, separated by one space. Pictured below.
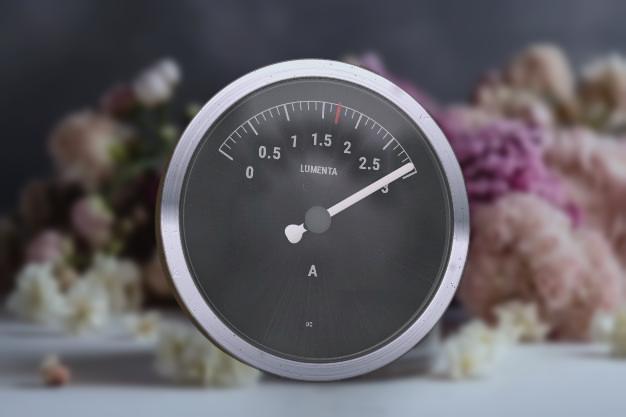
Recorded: 2.9 A
